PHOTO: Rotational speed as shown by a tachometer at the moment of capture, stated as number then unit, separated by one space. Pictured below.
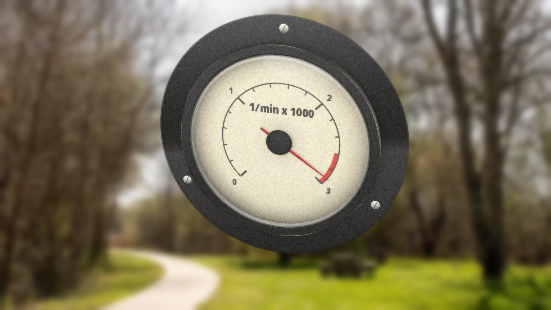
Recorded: 2900 rpm
